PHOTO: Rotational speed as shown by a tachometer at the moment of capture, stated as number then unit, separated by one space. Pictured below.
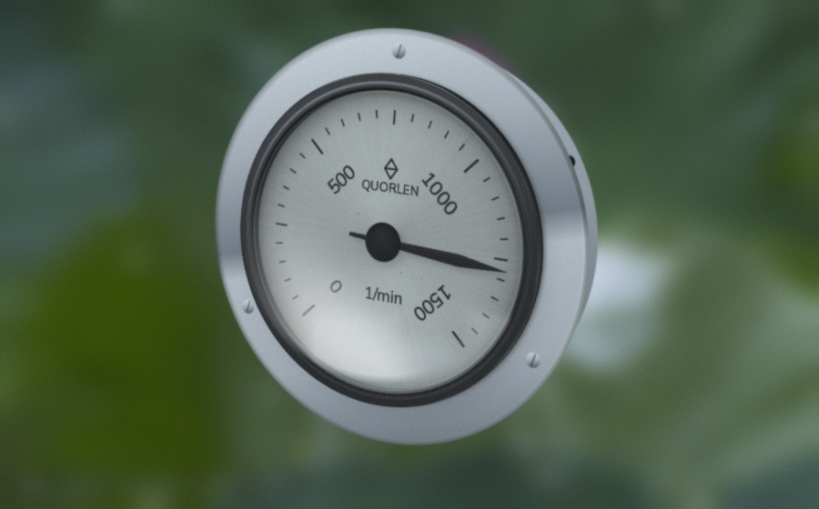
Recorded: 1275 rpm
